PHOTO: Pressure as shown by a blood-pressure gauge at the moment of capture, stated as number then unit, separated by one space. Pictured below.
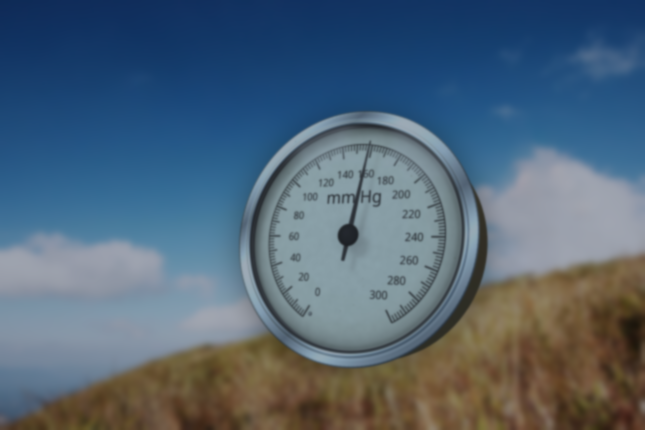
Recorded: 160 mmHg
